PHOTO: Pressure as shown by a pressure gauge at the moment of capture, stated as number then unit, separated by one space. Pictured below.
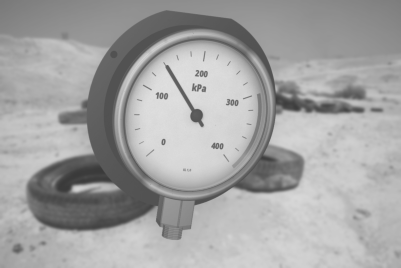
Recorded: 140 kPa
